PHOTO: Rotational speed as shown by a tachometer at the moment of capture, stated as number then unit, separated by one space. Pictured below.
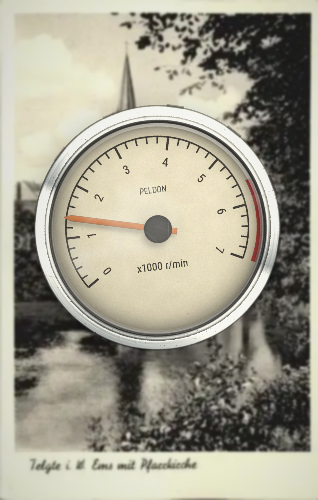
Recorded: 1400 rpm
